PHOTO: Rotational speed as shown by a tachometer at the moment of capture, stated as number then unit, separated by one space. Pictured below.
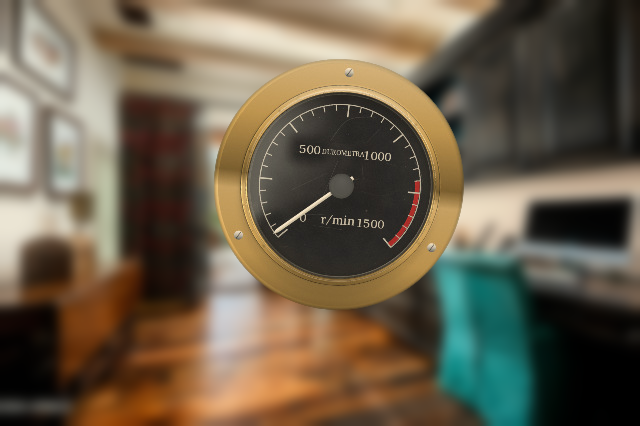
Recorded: 25 rpm
